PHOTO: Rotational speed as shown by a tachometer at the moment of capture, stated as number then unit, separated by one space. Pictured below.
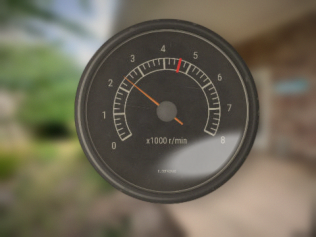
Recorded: 2400 rpm
